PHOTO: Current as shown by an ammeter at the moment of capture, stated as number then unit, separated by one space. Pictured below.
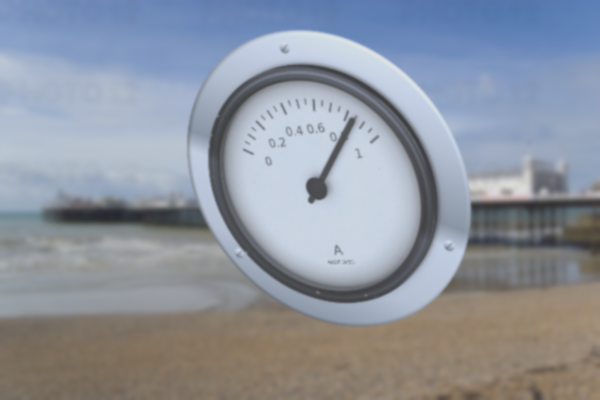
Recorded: 0.85 A
